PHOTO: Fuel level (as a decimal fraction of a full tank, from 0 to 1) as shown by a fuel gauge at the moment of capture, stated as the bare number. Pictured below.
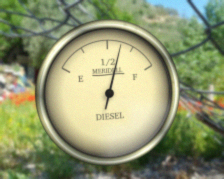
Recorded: 0.625
